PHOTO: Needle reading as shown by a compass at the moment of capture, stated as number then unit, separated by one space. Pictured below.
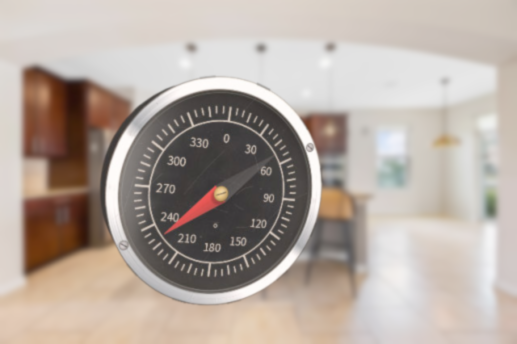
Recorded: 230 °
